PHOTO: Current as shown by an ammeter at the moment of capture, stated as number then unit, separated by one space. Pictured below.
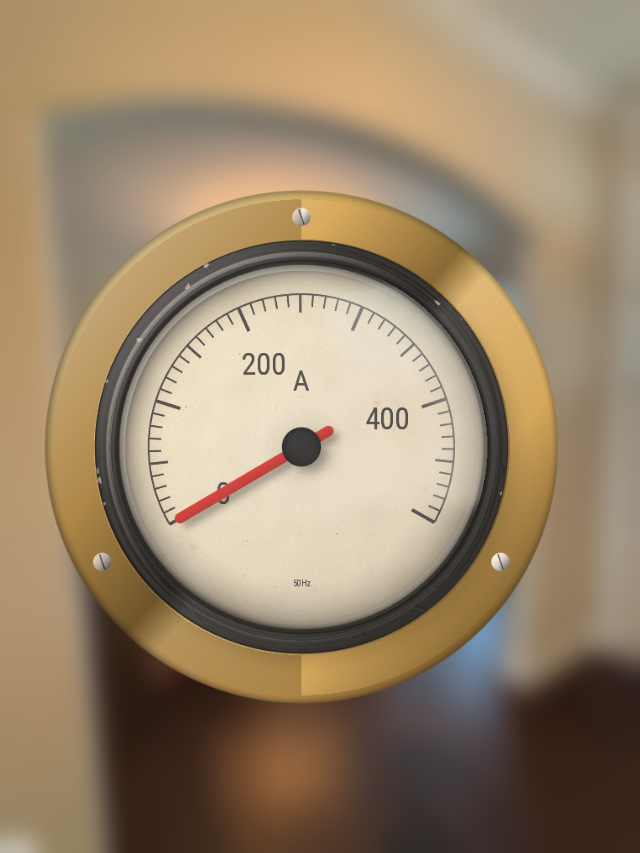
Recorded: 0 A
